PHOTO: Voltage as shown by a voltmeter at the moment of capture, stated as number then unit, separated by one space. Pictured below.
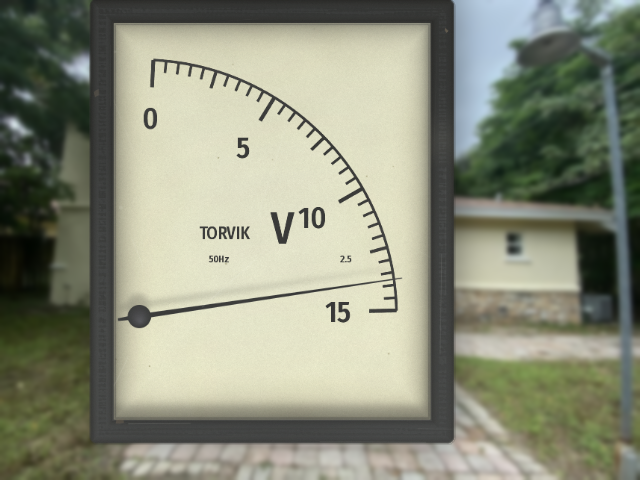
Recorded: 13.75 V
